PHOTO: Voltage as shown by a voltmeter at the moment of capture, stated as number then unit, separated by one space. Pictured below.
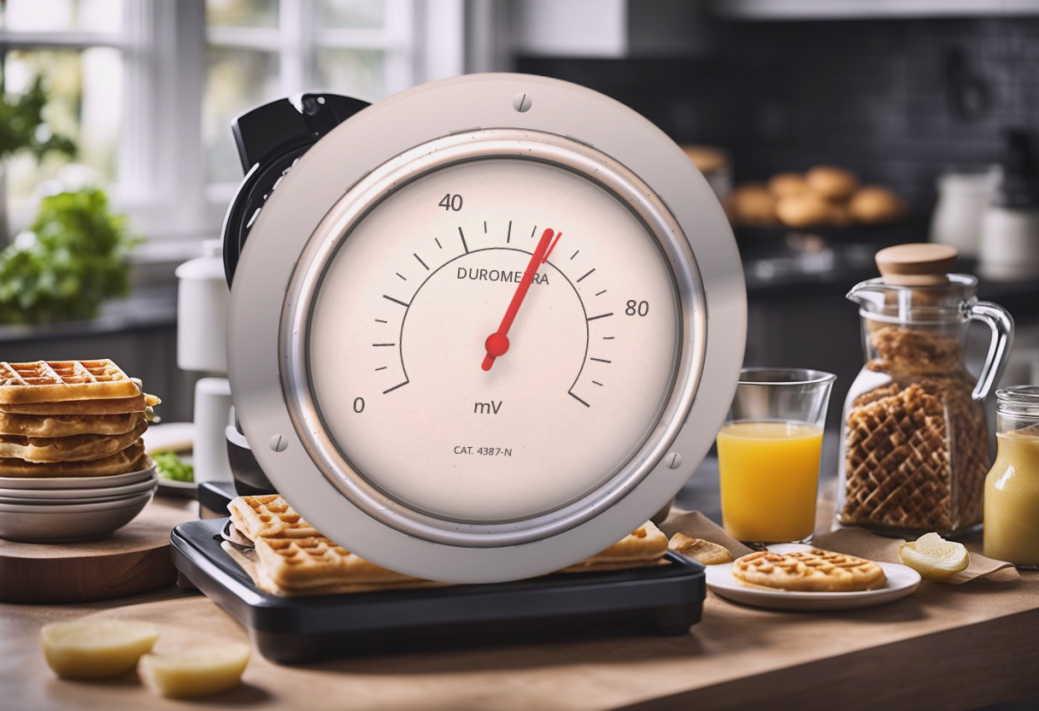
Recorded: 57.5 mV
